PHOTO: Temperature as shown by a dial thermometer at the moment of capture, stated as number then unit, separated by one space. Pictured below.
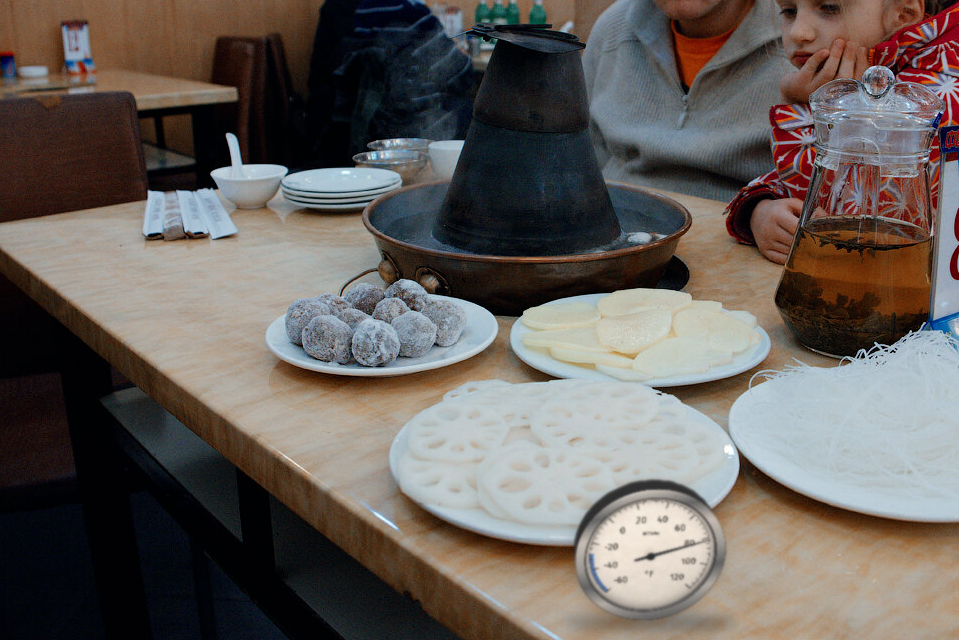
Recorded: 80 °F
